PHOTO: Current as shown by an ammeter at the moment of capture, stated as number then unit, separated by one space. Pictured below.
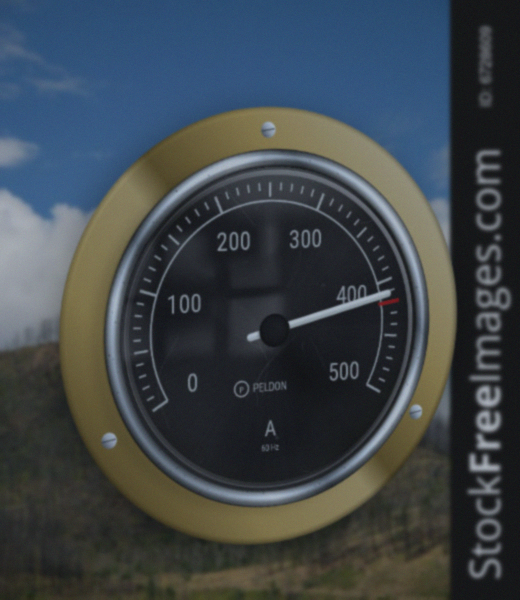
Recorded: 410 A
